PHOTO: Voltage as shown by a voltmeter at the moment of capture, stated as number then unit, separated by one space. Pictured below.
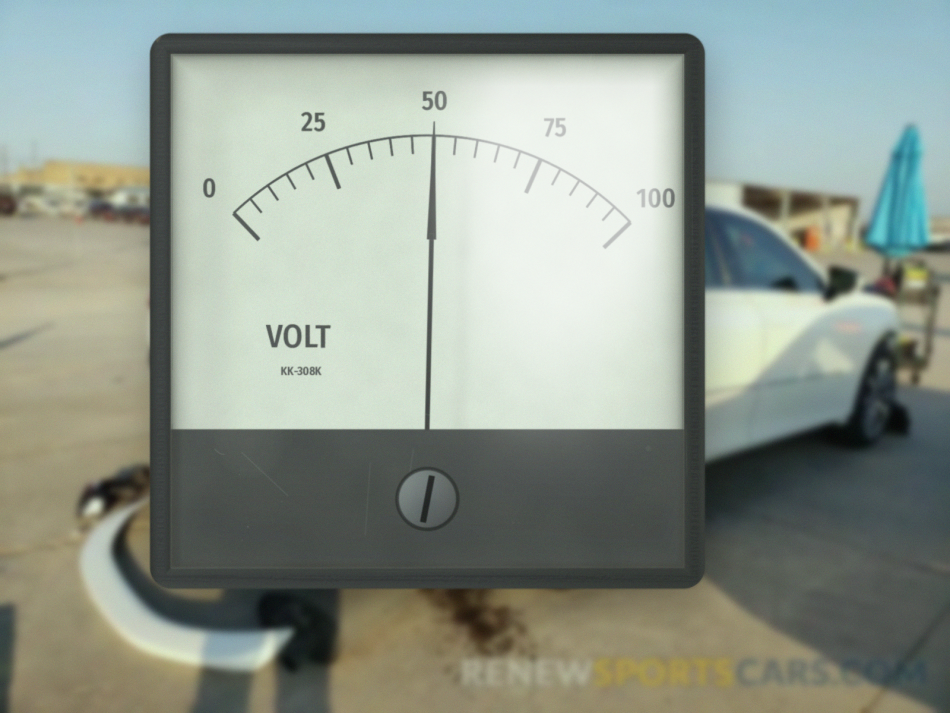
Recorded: 50 V
